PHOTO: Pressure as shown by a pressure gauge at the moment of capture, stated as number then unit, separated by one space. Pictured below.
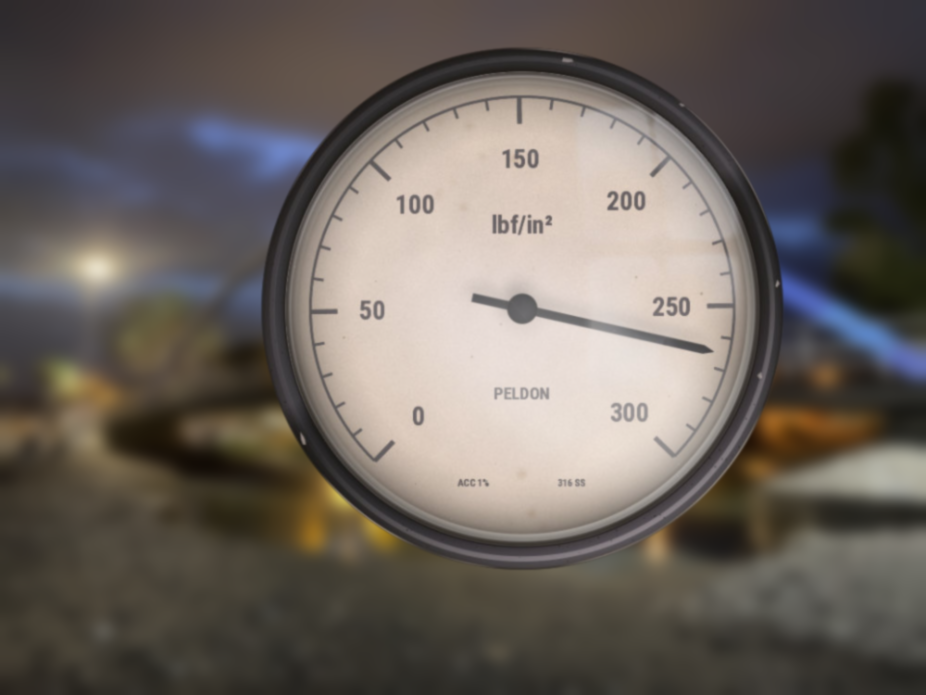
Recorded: 265 psi
